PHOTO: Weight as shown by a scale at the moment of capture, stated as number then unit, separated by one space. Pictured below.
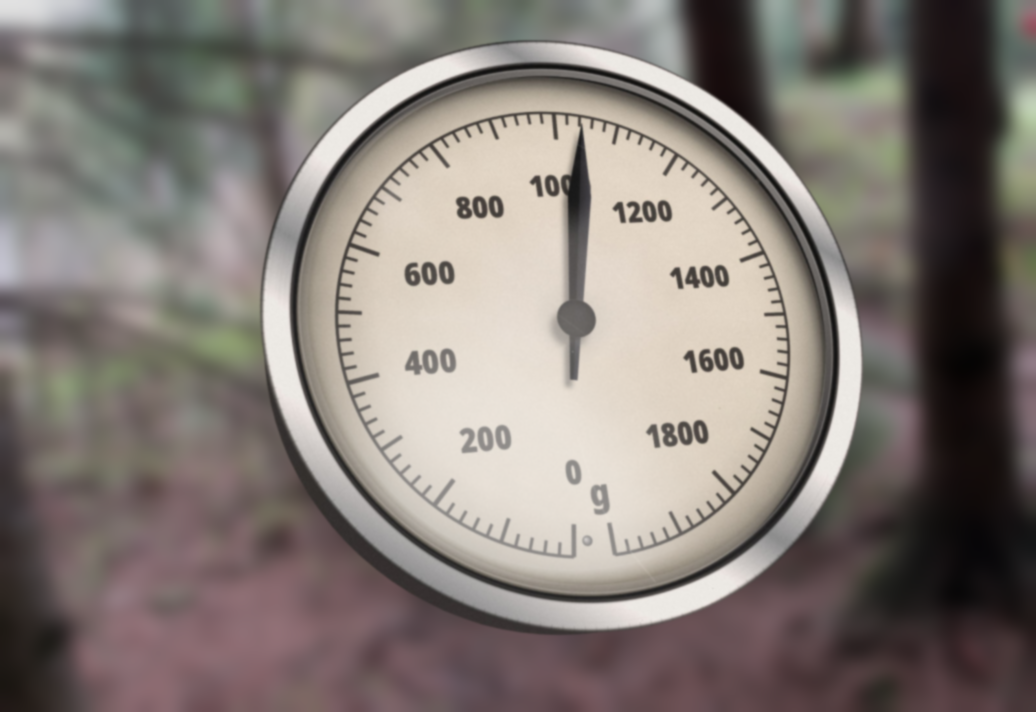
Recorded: 1040 g
